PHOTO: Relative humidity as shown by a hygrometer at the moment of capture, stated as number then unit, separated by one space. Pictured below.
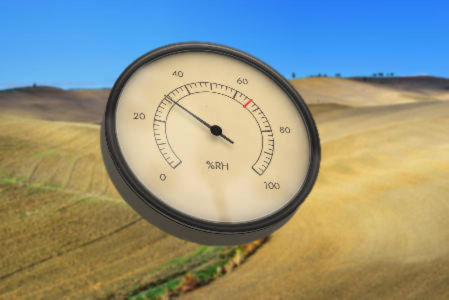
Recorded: 30 %
